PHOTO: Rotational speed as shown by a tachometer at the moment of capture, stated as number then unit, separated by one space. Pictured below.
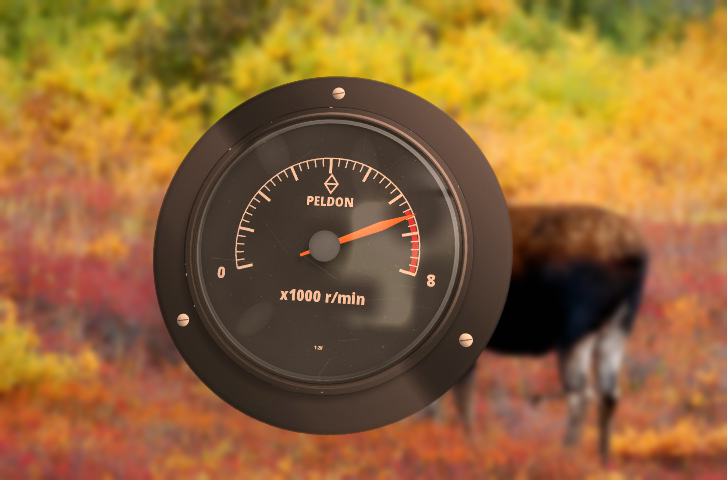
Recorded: 6600 rpm
